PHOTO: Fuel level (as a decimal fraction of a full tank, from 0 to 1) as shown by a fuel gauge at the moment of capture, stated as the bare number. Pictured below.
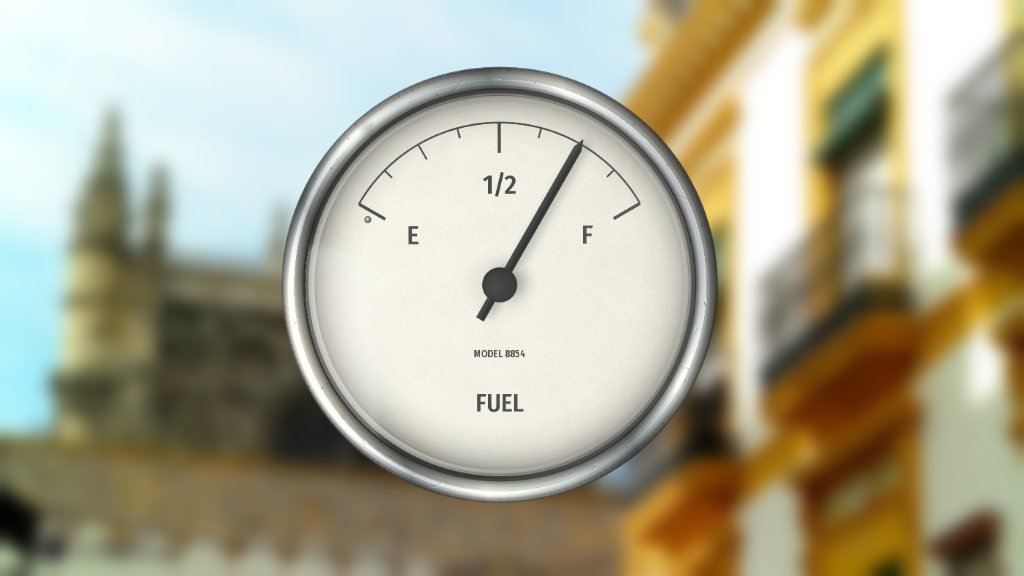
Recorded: 0.75
